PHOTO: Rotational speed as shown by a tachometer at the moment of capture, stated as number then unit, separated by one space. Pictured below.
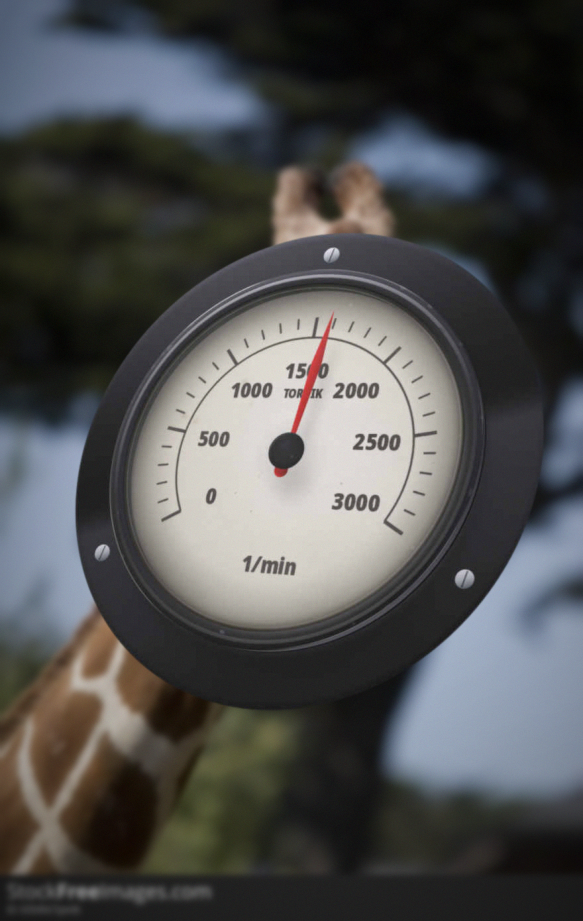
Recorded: 1600 rpm
